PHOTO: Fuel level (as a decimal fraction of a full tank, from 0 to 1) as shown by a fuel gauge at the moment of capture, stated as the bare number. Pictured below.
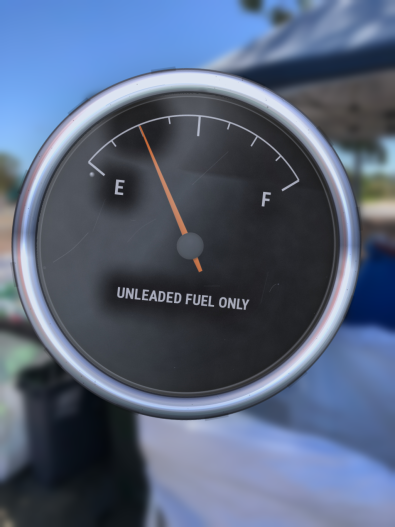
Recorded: 0.25
